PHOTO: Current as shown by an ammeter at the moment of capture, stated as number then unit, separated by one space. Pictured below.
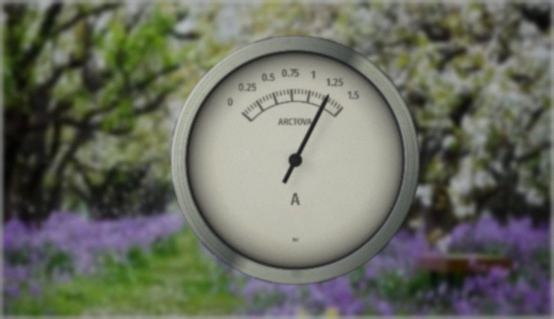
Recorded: 1.25 A
